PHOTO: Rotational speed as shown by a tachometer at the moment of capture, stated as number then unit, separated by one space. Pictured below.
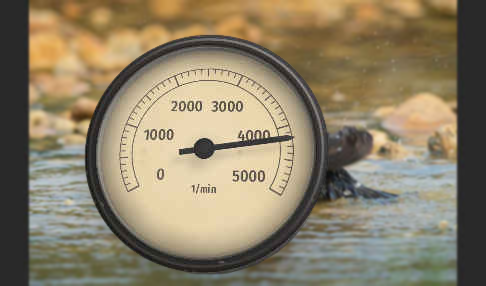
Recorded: 4200 rpm
